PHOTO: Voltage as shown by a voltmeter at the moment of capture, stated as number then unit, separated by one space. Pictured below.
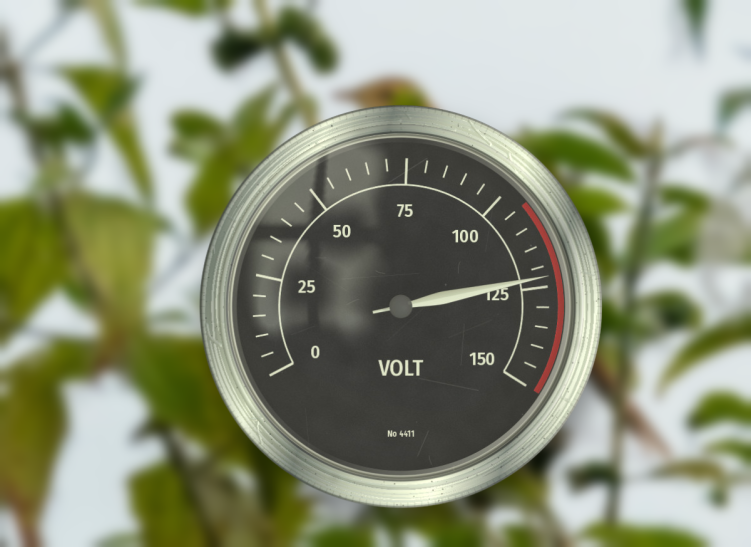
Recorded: 122.5 V
